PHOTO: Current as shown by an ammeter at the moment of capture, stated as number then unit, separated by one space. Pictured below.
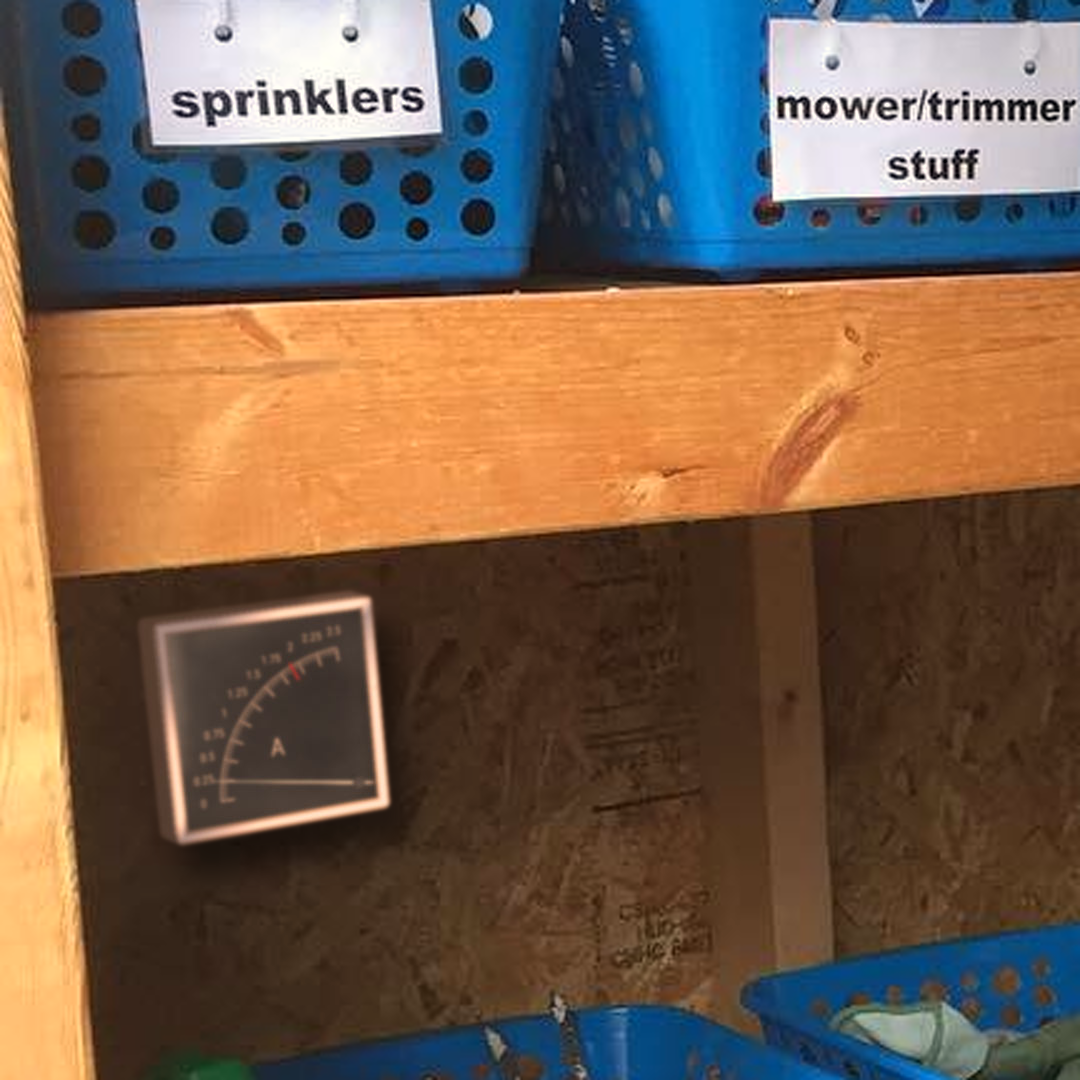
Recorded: 0.25 A
